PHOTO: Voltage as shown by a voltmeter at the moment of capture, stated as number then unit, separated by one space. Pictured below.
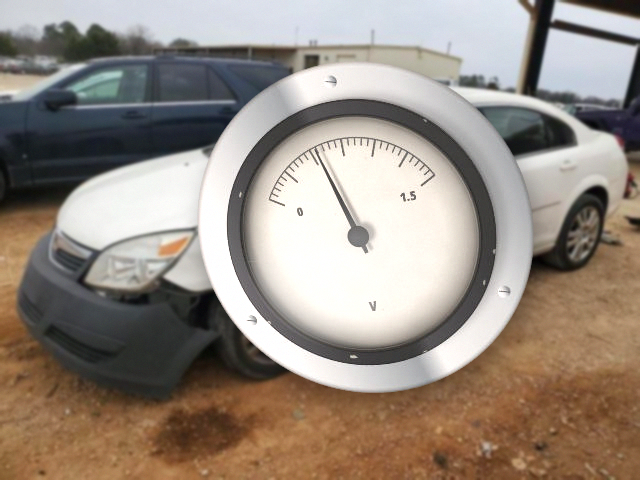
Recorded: 0.55 V
